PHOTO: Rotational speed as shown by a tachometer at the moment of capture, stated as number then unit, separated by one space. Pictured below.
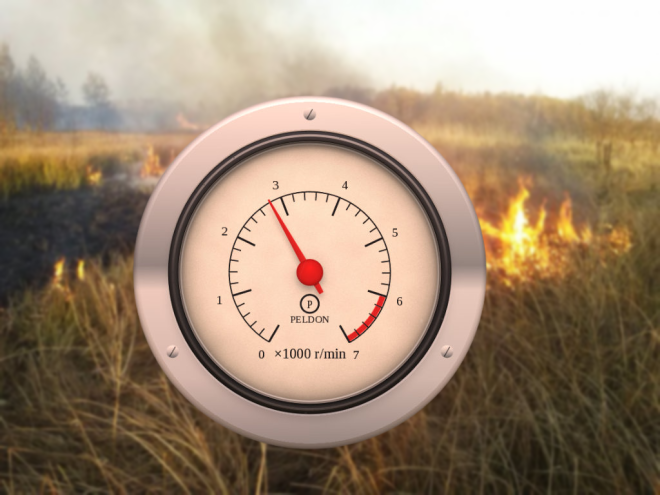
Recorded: 2800 rpm
